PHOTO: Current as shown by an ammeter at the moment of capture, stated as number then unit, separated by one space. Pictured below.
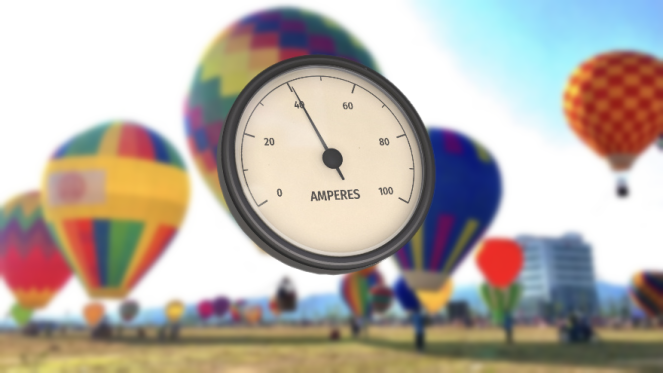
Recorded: 40 A
